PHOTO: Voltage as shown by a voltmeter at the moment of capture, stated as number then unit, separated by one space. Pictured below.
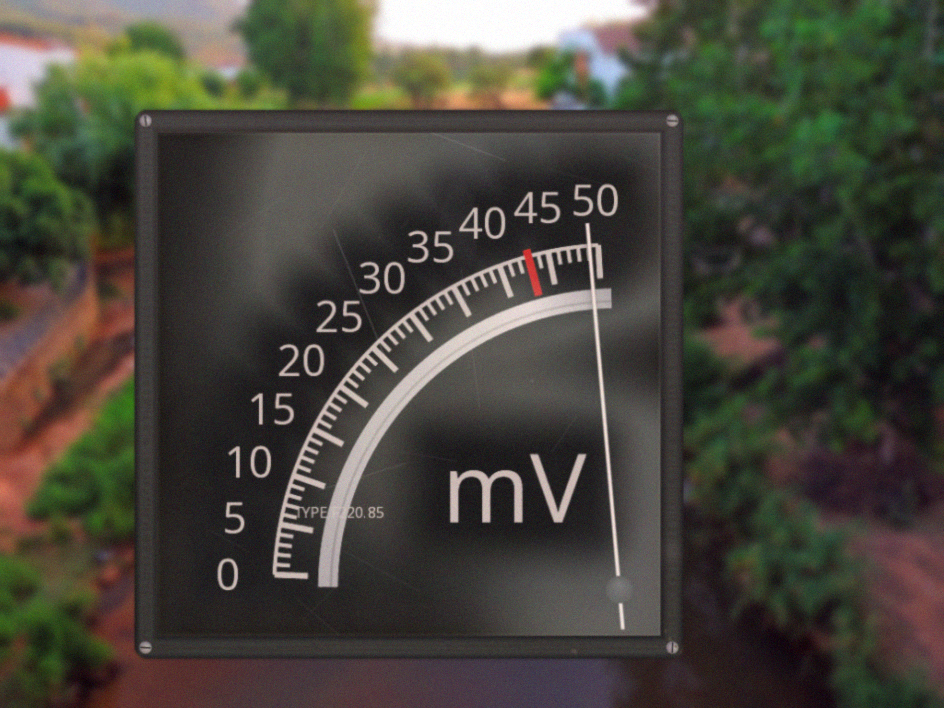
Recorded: 49 mV
